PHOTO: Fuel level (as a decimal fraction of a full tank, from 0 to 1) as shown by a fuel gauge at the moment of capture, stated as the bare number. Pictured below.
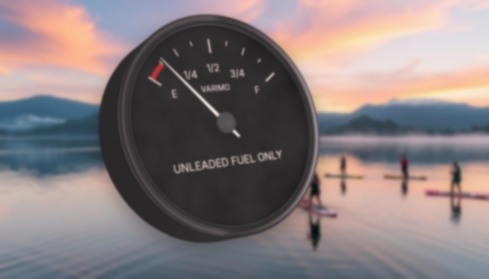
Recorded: 0.125
